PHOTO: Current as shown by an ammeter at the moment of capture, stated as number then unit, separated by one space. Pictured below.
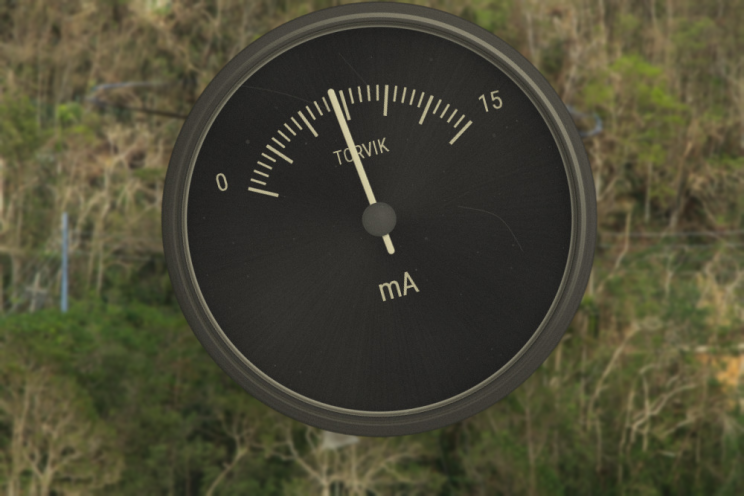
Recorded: 7 mA
